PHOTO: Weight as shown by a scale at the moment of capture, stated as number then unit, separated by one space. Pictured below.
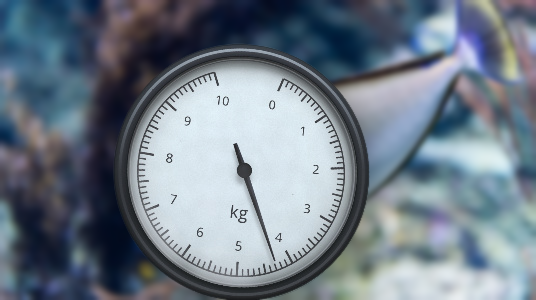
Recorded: 4.3 kg
